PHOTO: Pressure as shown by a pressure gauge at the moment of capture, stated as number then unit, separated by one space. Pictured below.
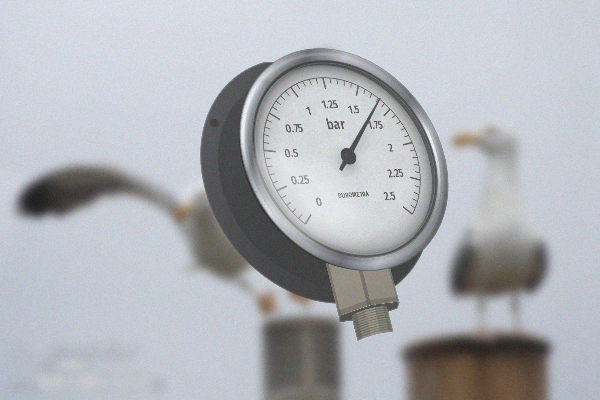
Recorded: 1.65 bar
